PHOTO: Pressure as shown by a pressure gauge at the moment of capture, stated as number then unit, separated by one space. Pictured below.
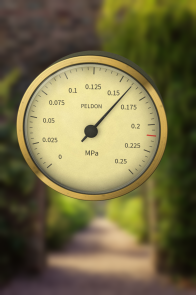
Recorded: 0.16 MPa
